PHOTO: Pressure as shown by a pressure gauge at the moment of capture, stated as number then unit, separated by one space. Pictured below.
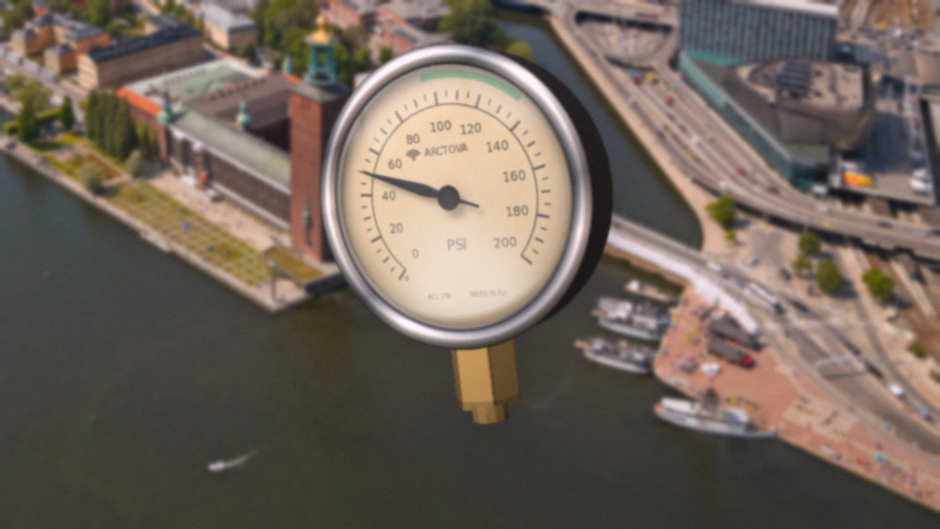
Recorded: 50 psi
